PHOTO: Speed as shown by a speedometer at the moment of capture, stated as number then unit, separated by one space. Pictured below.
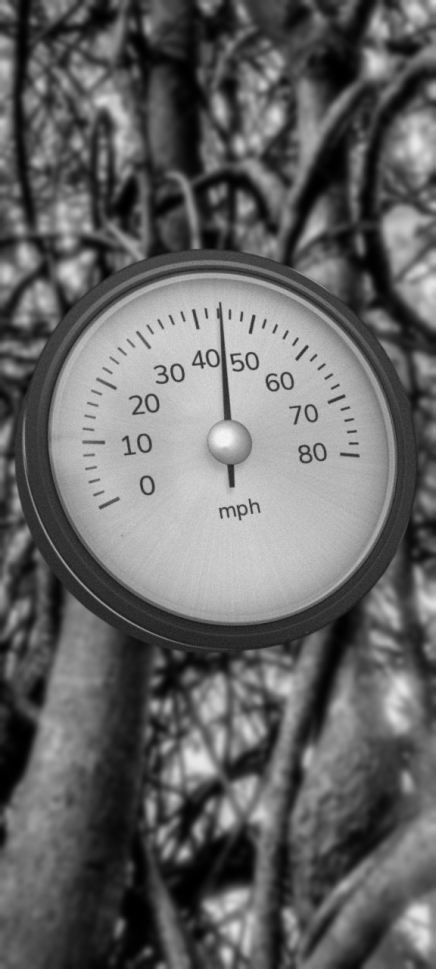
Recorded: 44 mph
